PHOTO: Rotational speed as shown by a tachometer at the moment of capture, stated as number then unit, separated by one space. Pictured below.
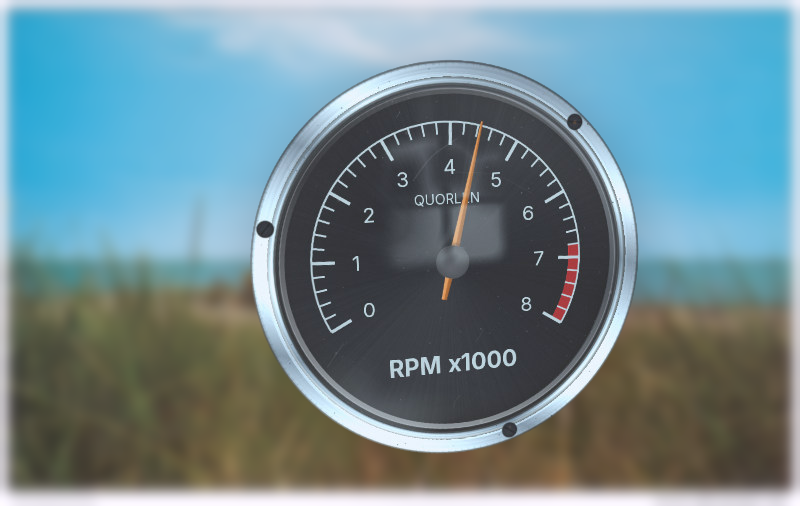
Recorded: 4400 rpm
